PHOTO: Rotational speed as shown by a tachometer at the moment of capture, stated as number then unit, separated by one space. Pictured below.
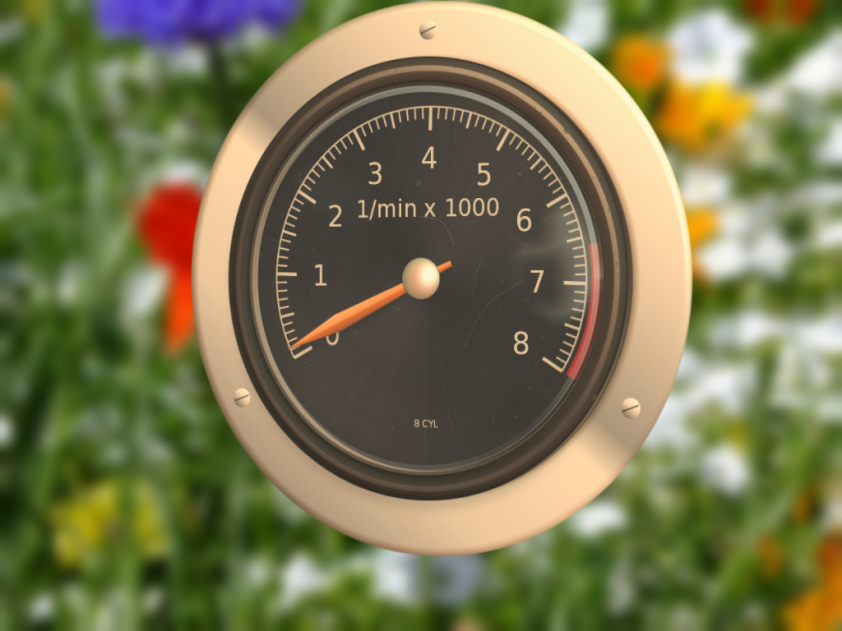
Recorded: 100 rpm
